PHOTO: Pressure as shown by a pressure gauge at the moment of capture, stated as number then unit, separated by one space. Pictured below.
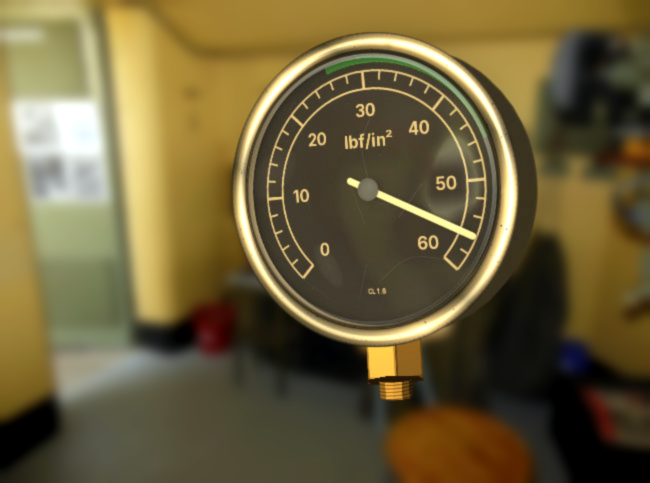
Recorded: 56 psi
